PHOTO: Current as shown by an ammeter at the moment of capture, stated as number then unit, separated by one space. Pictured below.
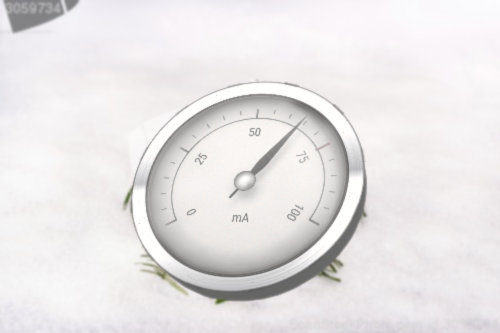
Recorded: 65 mA
